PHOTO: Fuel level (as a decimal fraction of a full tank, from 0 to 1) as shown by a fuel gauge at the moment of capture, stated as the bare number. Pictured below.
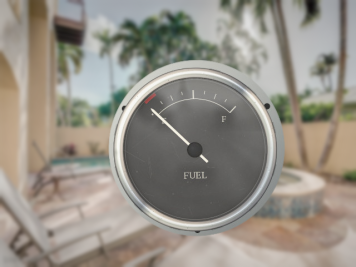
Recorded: 0
